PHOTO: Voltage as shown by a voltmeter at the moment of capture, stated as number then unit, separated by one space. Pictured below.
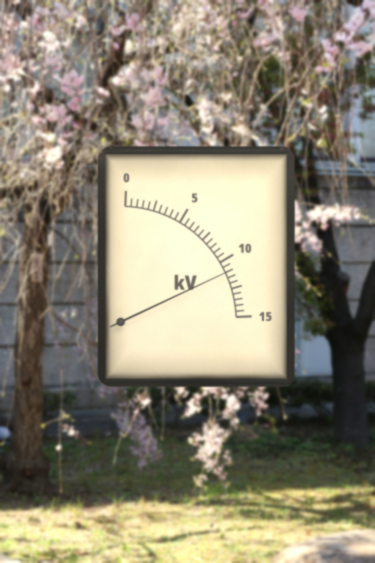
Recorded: 11 kV
